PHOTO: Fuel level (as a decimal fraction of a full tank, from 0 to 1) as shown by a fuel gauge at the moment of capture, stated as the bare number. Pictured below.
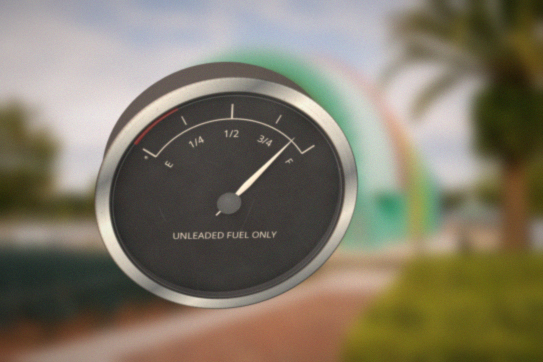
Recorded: 0.875
